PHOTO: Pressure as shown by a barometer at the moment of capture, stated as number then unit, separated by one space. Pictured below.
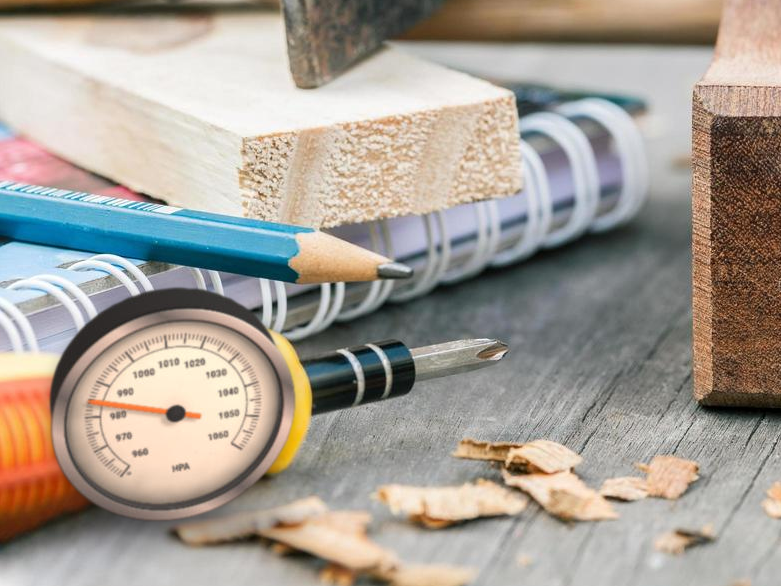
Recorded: 985 hPa
